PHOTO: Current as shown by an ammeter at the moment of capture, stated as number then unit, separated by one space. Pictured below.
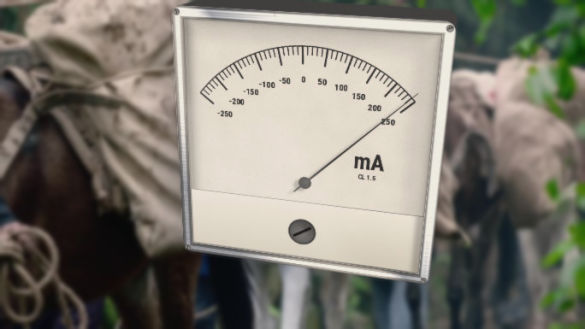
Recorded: 240 mA
